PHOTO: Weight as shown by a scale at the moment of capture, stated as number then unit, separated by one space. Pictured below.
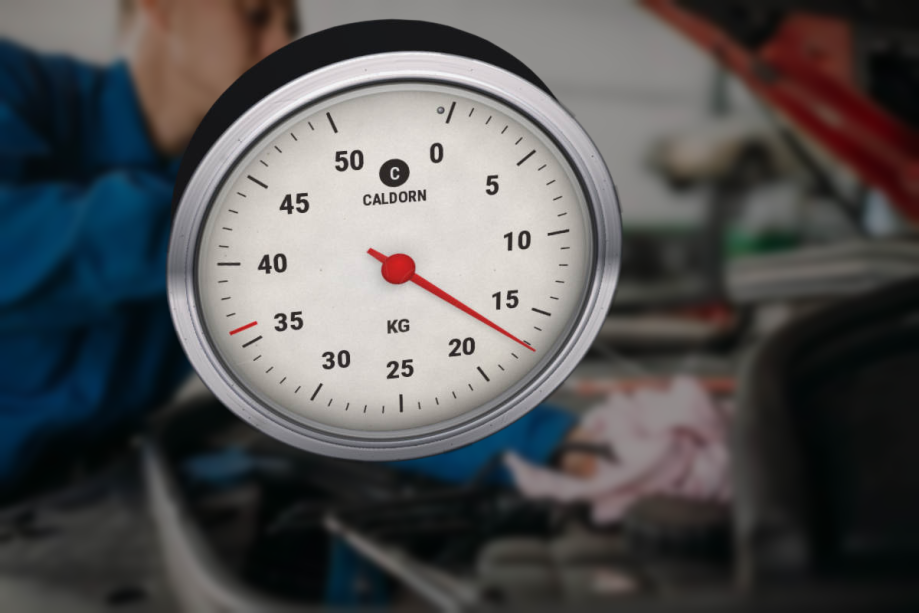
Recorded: 17 kg
